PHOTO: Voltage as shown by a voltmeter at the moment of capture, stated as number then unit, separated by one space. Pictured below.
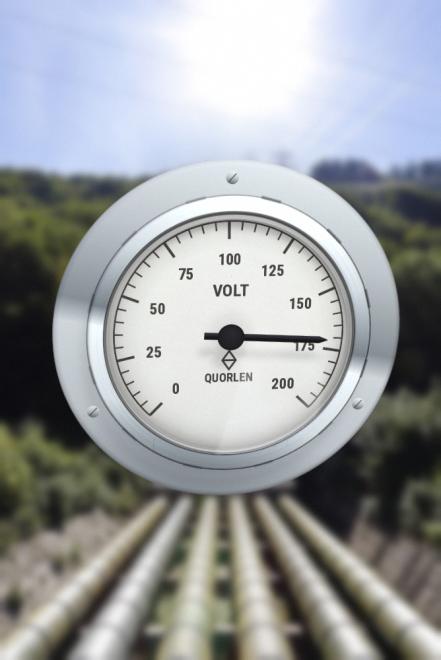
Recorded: 170 V
